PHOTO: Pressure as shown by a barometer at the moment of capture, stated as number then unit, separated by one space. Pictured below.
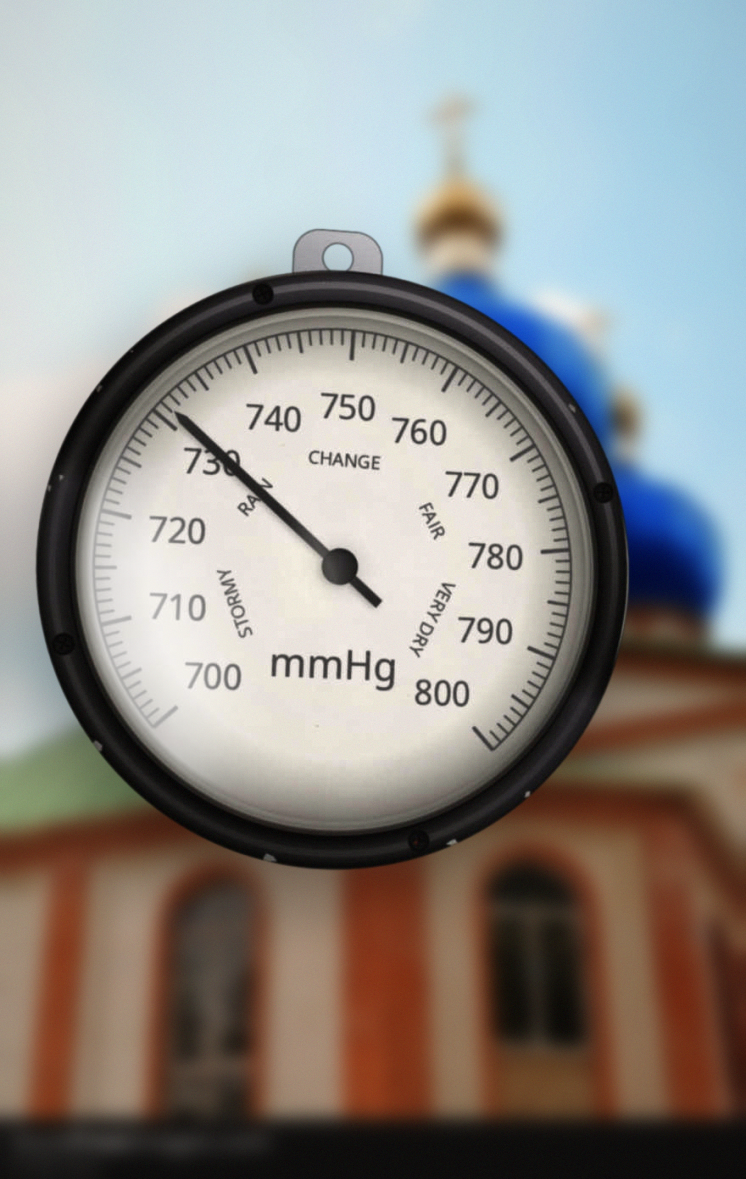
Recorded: 731 mmHg
